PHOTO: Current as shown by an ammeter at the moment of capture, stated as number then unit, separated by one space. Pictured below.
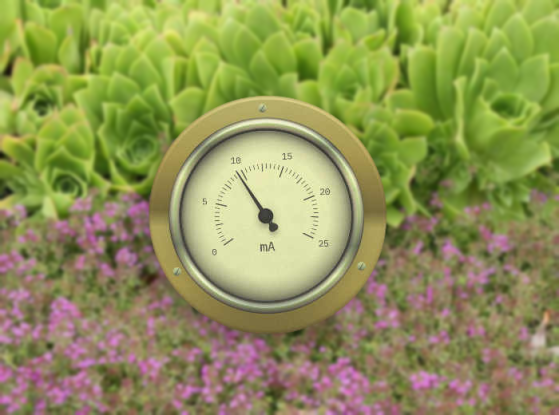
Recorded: 9.5 mA
